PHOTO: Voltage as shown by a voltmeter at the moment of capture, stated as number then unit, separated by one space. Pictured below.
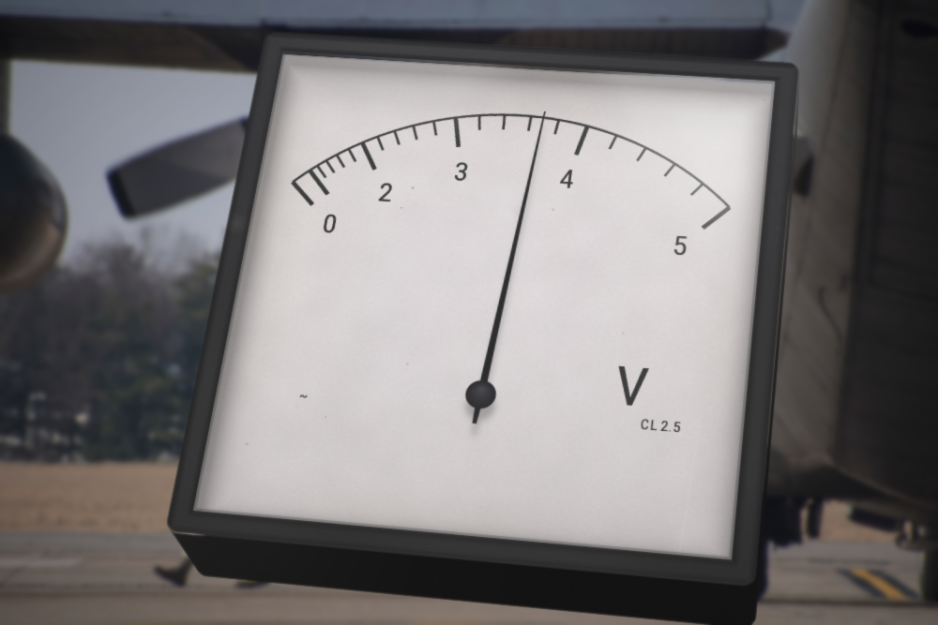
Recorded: 3.7 V
